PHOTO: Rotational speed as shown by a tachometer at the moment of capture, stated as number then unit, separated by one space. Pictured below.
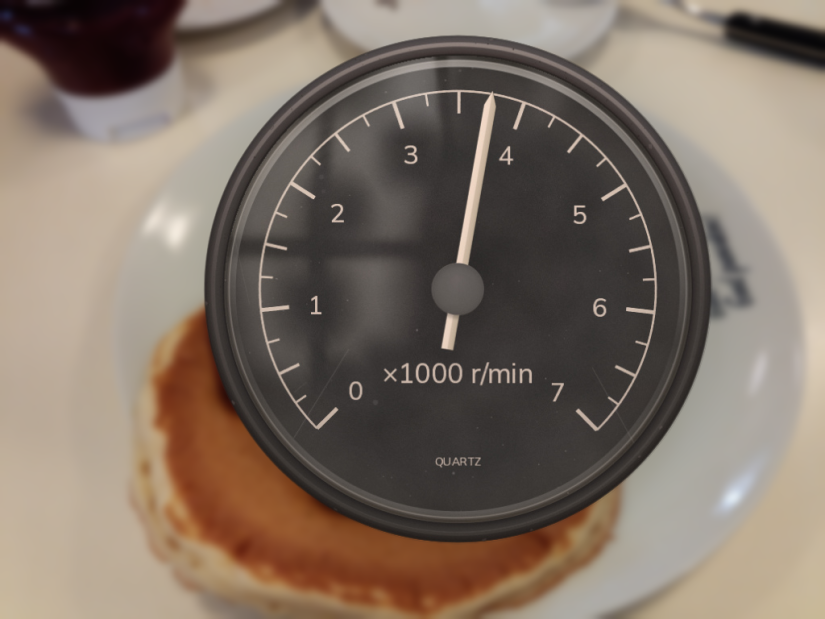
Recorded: 3750 rpm
